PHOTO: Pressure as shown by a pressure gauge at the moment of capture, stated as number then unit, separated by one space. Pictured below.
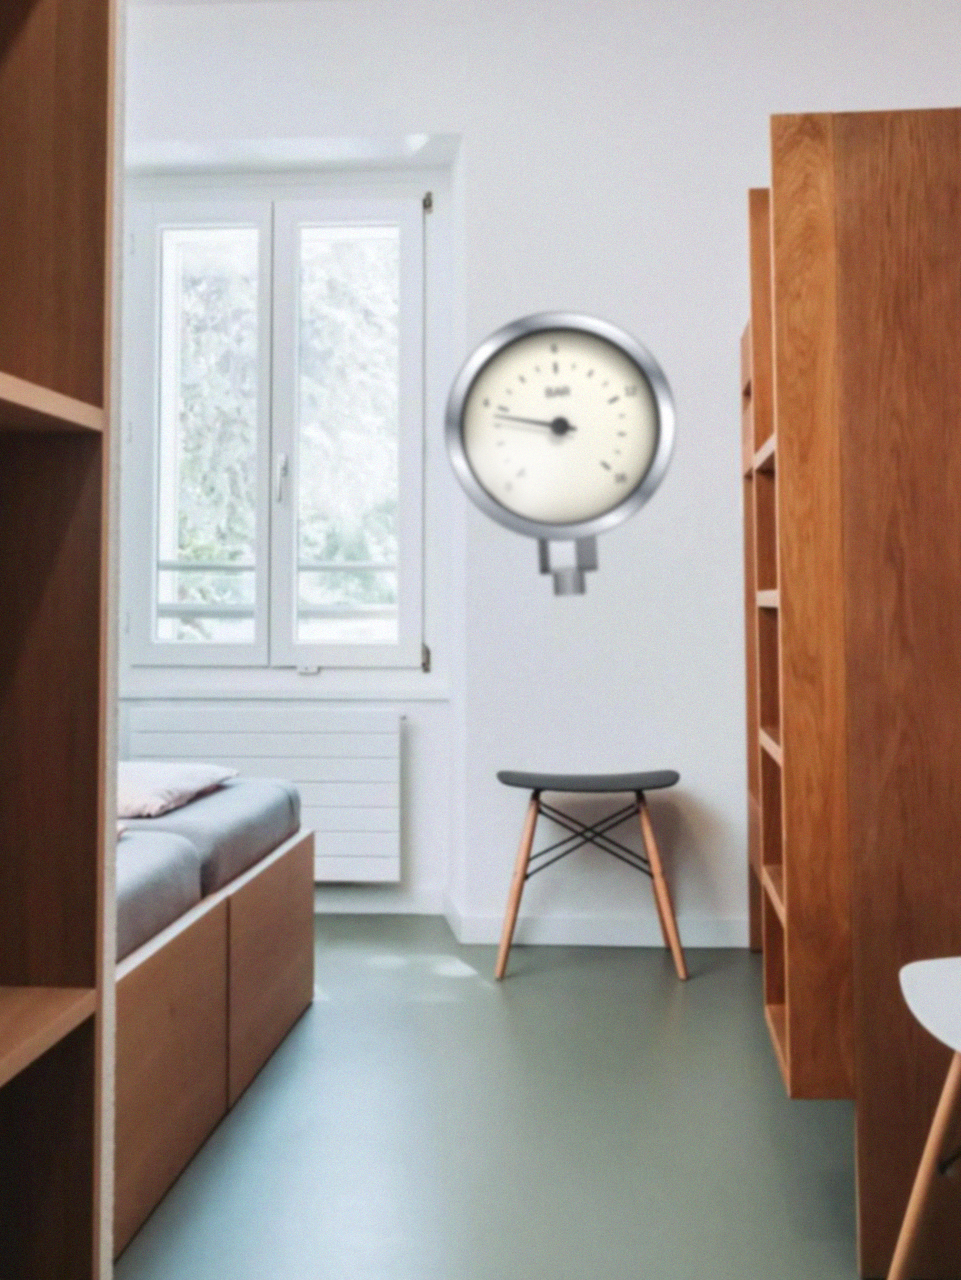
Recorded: 3.5 bar
